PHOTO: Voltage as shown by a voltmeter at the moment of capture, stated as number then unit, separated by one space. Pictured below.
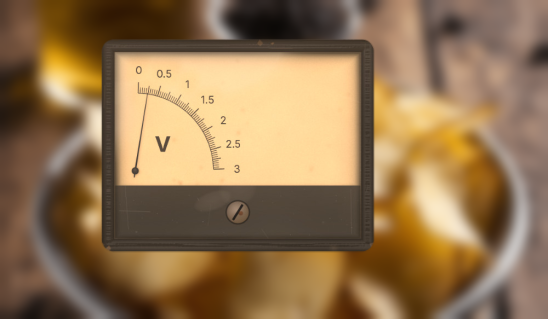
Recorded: 0.25 V
